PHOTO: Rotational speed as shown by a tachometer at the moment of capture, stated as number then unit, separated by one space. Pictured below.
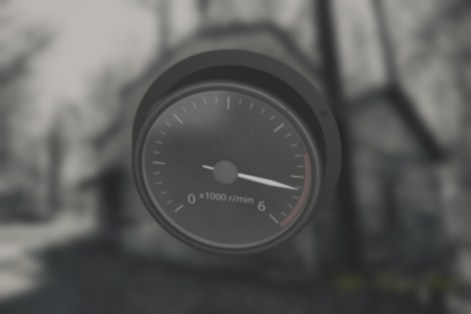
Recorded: 5200 rpm
